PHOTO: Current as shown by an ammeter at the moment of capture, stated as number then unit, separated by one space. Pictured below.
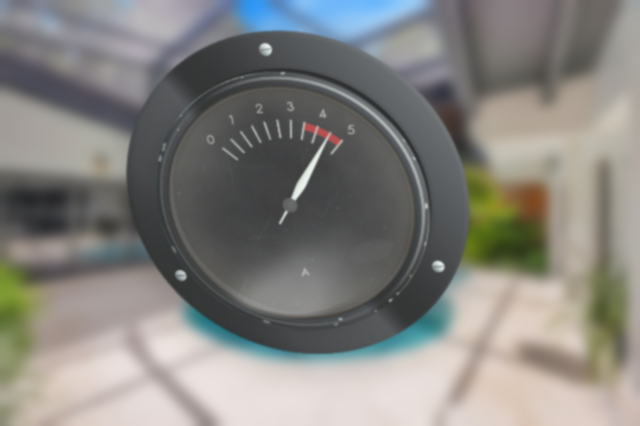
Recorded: 4.5 A
